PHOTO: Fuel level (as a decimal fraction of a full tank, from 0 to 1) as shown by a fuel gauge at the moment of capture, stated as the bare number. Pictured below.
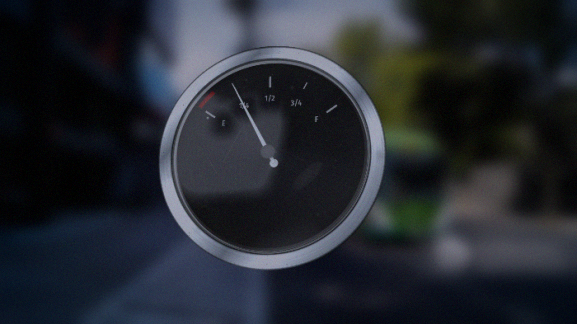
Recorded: 0.25
